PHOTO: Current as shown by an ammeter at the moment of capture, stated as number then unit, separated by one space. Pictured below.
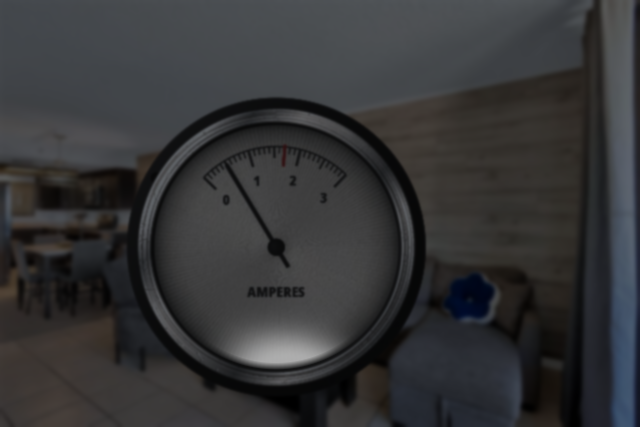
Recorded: 0.5 A
